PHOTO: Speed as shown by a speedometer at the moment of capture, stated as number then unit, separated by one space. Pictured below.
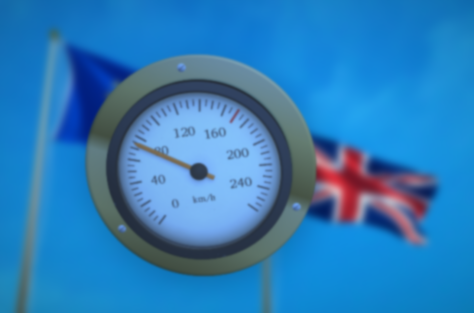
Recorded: 75 km/h
